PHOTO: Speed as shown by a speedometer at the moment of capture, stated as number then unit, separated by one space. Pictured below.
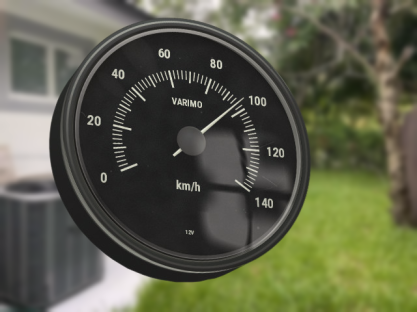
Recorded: 96 km/h
